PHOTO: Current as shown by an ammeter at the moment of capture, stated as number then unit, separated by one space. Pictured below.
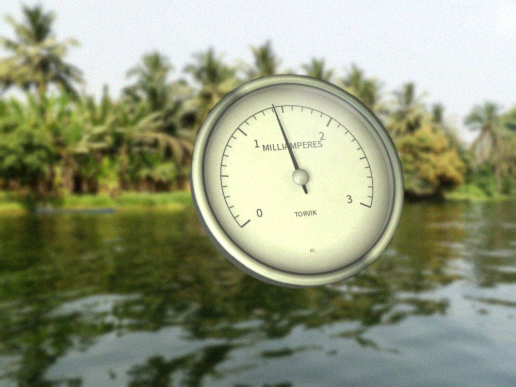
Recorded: 1.4 mA
